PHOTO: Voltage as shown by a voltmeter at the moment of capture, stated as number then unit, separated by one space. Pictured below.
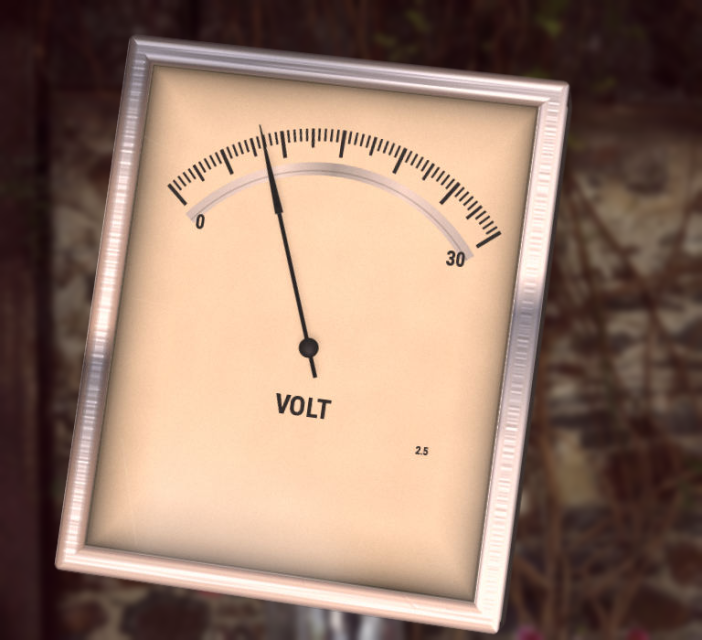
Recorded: 8.5 V
